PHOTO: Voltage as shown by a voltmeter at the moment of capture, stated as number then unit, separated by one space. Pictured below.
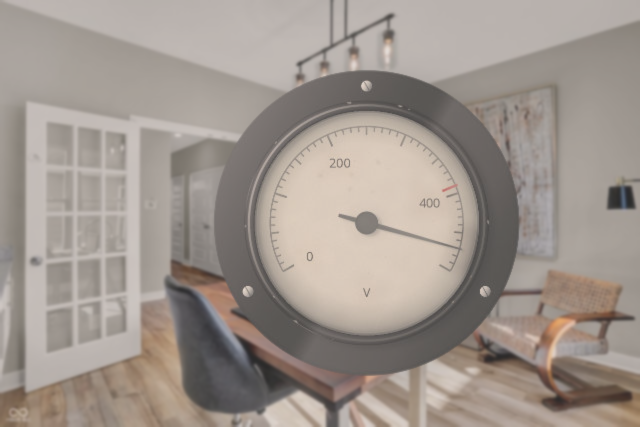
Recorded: 470 V
